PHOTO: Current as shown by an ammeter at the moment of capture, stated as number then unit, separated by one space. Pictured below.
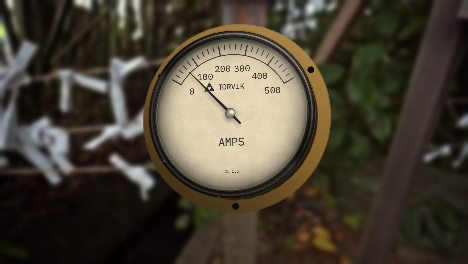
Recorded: 60 A
